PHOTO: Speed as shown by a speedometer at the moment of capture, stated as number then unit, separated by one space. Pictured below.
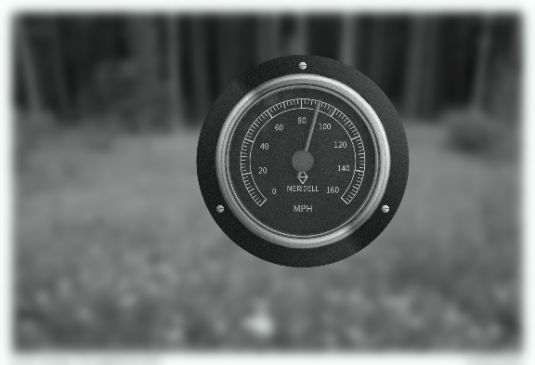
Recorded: 90 mph
